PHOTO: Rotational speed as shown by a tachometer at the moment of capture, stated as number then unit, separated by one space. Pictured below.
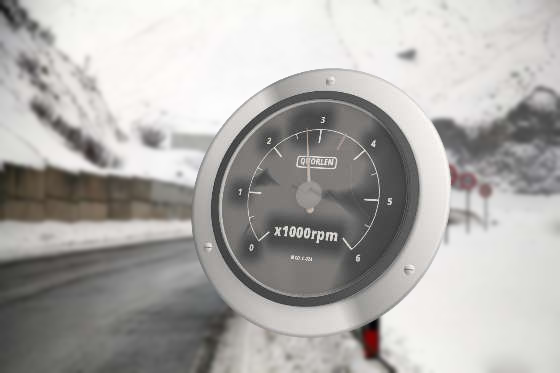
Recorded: 2750 rpm
